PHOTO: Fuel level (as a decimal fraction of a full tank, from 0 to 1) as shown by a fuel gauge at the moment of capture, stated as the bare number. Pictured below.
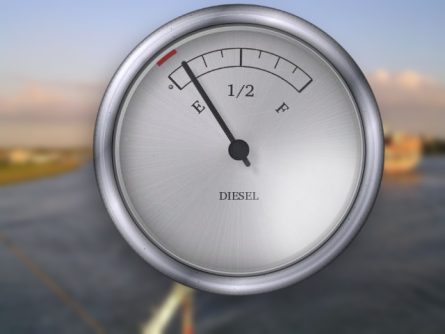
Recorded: 0.125
